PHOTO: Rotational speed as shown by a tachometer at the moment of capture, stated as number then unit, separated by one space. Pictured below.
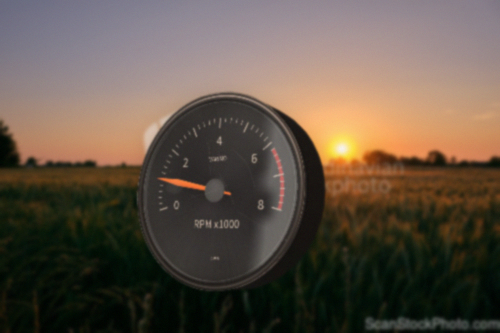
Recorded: 1000 rpm
